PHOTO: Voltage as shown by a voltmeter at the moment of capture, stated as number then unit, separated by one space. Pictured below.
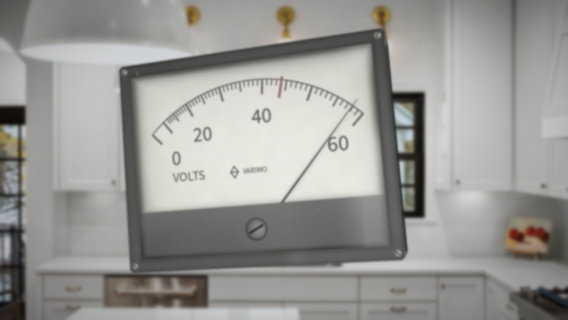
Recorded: 58 V
